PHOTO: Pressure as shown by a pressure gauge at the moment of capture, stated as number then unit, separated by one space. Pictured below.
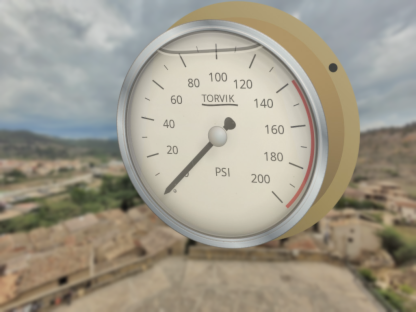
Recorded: 0 psi
